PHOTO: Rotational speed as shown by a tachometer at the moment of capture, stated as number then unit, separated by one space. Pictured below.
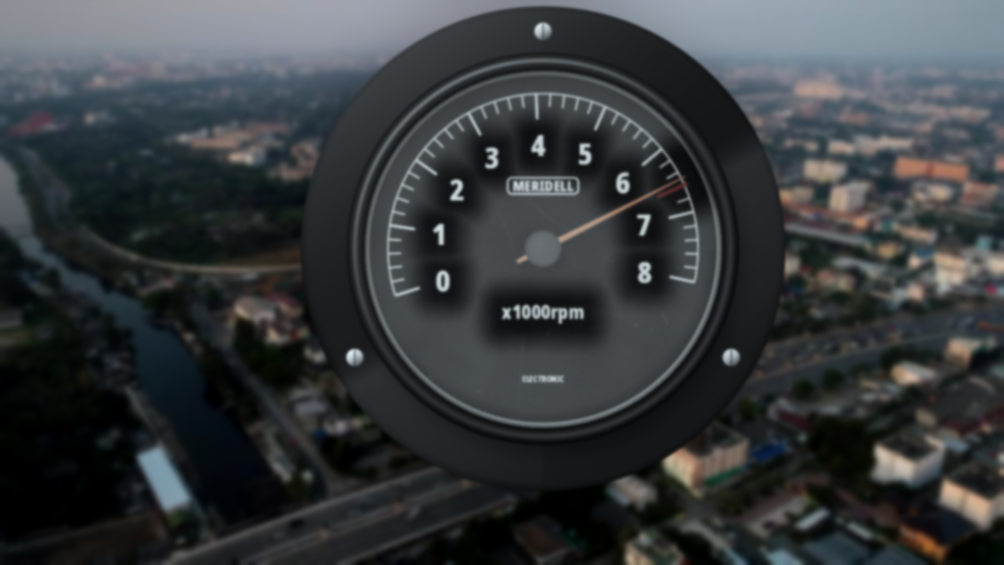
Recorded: 6500 rpm
